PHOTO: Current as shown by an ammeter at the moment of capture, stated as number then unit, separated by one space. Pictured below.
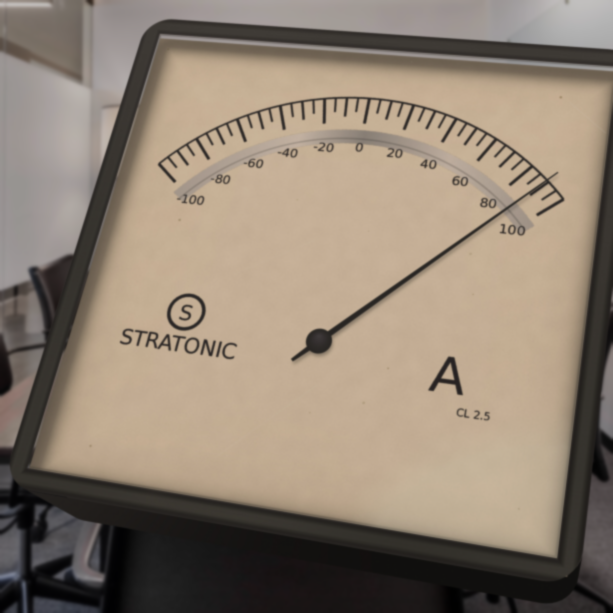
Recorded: 90 A
